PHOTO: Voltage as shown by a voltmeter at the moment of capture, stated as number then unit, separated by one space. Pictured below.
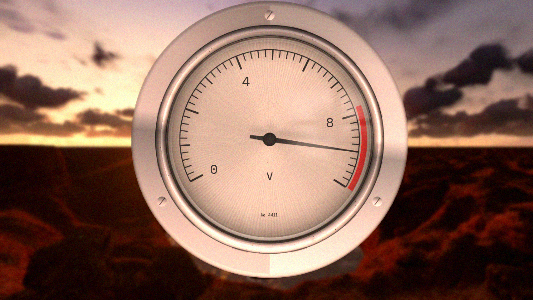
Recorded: 9 V
